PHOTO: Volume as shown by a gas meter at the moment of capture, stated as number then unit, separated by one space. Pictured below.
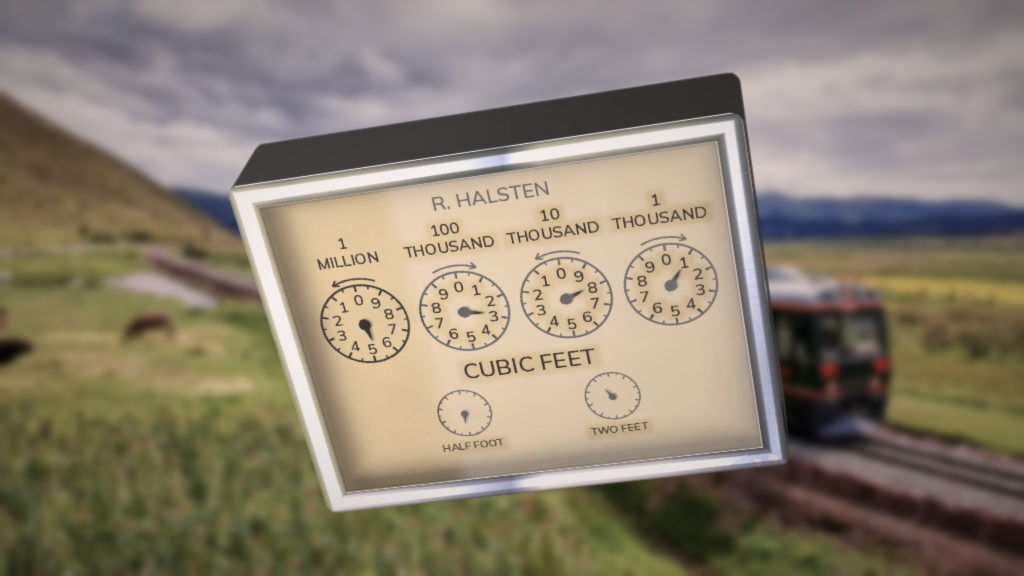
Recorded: 528100 ft³
